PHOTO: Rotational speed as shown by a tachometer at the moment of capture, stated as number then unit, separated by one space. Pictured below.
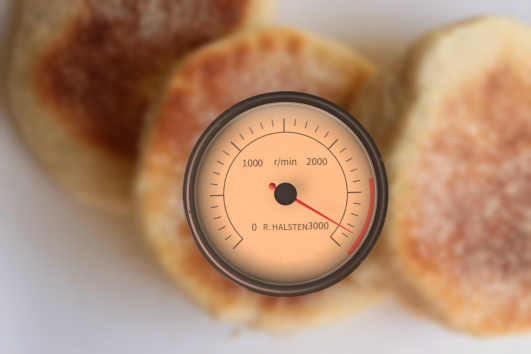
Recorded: 2850 rpm
